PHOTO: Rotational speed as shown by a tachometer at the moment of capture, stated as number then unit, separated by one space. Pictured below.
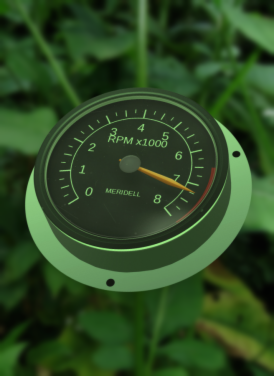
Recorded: 7250 rpm
